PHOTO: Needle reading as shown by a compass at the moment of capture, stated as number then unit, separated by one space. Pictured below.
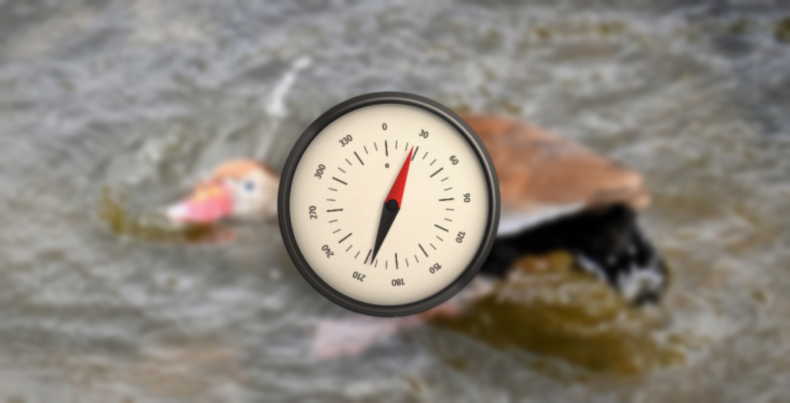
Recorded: 25 °
